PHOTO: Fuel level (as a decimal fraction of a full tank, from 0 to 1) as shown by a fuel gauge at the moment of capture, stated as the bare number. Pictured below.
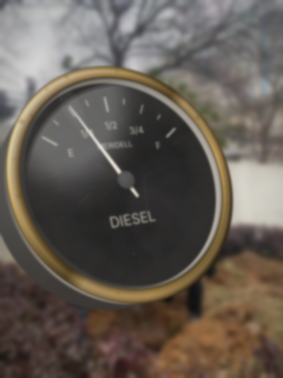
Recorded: 0.25
